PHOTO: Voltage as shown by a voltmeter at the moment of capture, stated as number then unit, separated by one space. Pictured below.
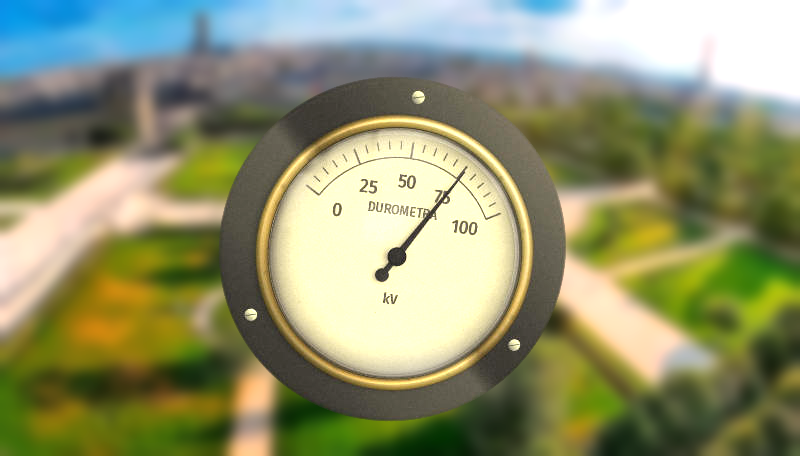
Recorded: 75 kV
